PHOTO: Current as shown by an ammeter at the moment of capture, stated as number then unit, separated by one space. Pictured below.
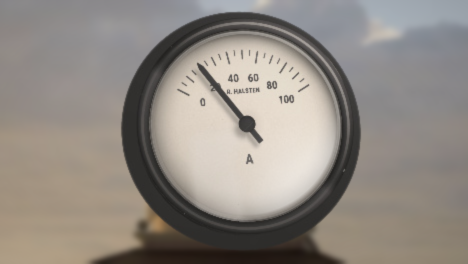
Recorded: 20 A
